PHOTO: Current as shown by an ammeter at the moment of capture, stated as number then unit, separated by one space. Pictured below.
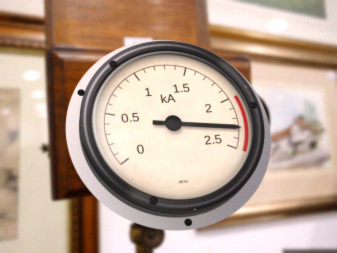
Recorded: 2.3 kA
